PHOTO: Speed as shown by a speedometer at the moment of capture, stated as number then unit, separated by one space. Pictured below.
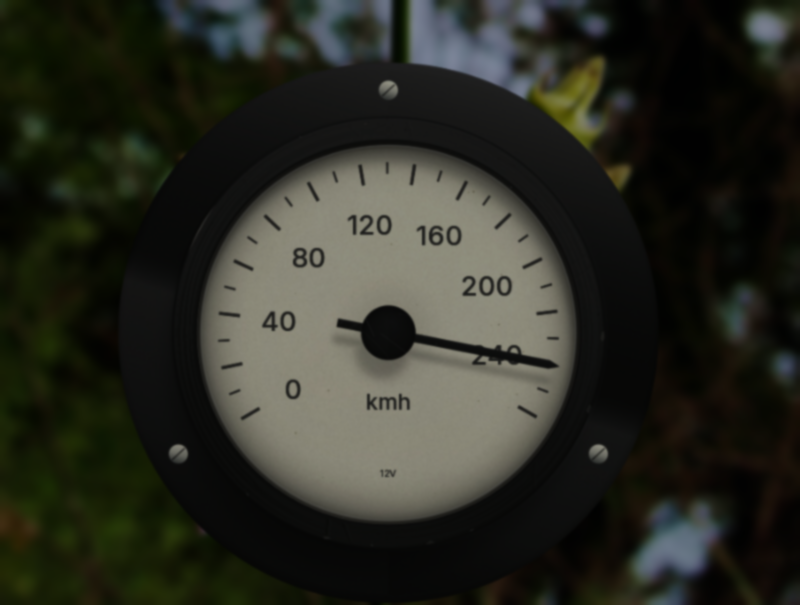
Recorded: 240 km/h
